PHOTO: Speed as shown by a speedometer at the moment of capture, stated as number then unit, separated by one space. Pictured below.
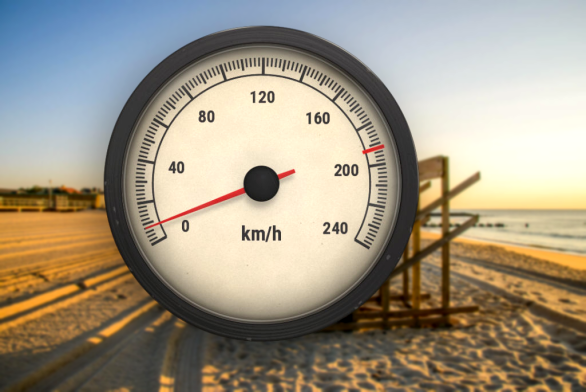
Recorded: 8 km/h
